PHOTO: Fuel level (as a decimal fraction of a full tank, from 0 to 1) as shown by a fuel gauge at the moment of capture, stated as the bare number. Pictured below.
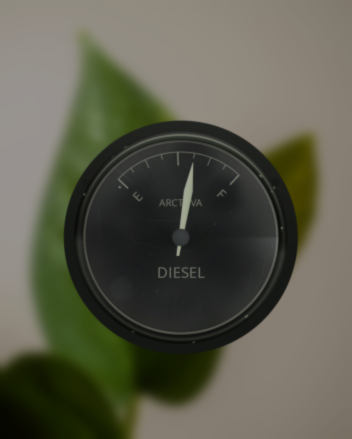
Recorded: 0.625
